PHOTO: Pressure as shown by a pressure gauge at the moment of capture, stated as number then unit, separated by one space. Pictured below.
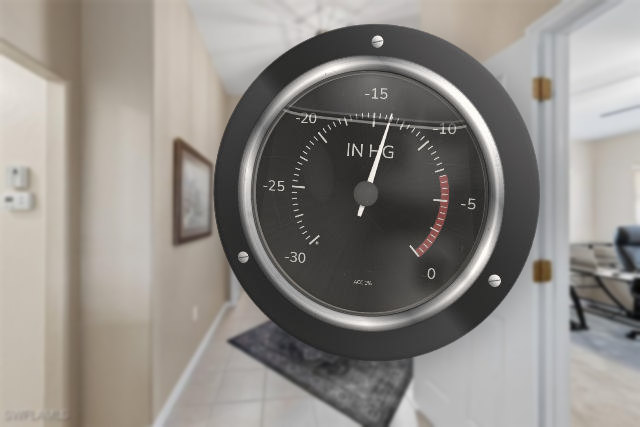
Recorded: -13.5 inHg
